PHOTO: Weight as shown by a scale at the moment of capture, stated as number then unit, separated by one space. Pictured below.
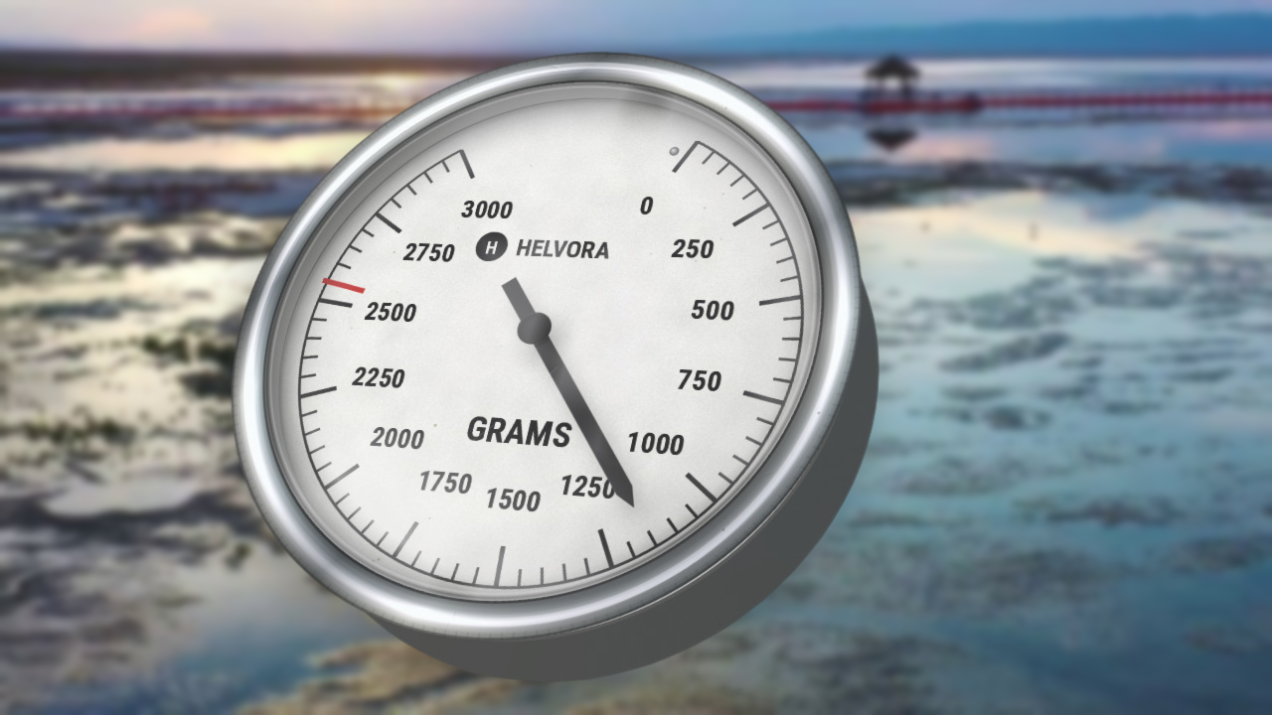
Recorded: 1150 g
